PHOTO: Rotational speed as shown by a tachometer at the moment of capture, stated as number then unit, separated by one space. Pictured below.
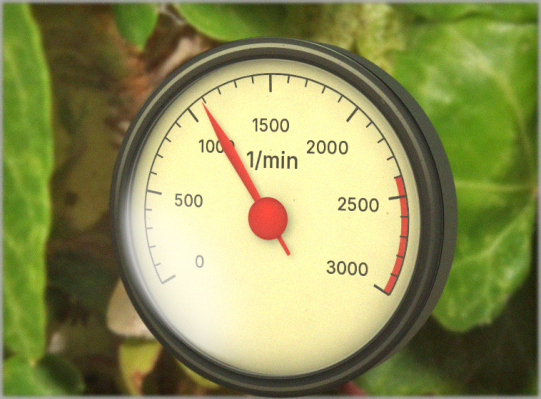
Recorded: 1100 rpm
